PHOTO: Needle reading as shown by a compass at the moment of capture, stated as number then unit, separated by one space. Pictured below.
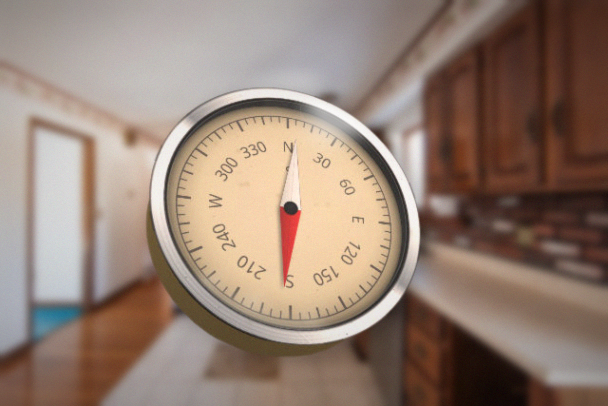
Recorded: 185 °
